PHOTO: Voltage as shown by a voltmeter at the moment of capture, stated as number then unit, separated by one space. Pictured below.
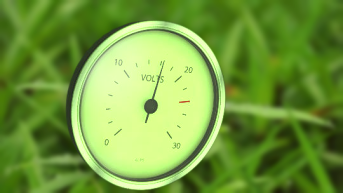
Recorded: 16 V
